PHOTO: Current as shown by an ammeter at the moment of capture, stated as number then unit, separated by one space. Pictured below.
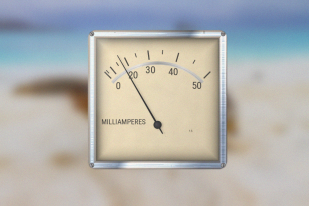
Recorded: 17.5 mA
